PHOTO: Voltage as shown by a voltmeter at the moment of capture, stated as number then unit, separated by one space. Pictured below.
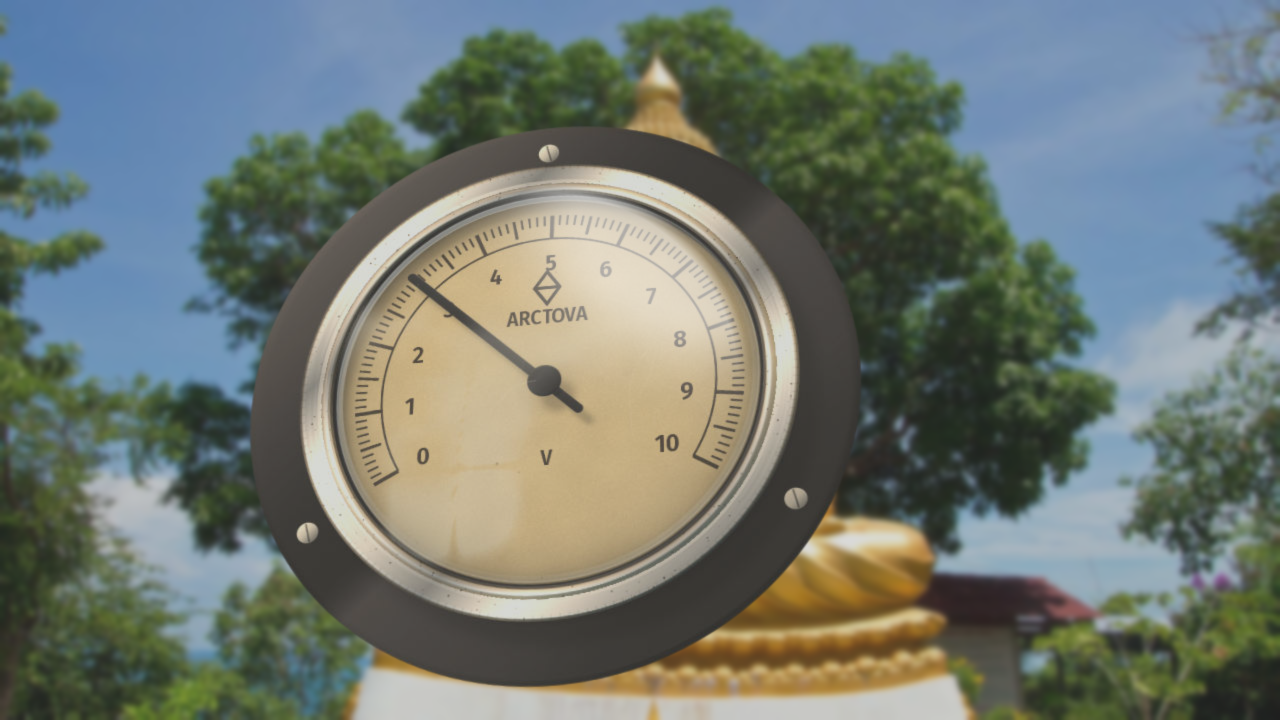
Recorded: 3 V
